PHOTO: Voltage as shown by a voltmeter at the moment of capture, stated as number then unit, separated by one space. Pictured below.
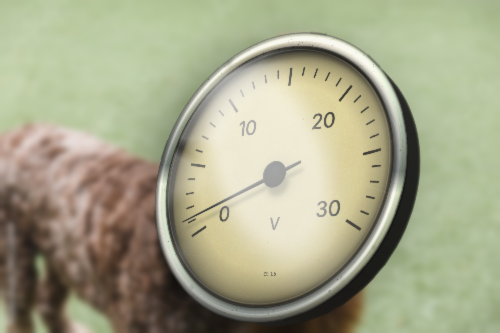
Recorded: 1 V
